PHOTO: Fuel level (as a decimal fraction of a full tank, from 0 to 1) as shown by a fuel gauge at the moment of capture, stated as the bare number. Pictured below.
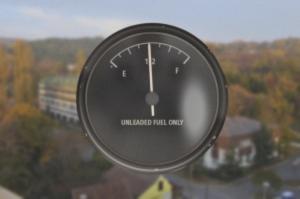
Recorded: 0.5
